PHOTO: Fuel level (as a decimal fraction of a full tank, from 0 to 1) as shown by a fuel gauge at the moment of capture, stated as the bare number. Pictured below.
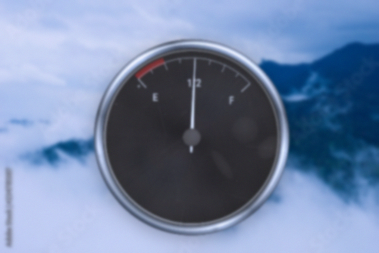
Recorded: 0.5
